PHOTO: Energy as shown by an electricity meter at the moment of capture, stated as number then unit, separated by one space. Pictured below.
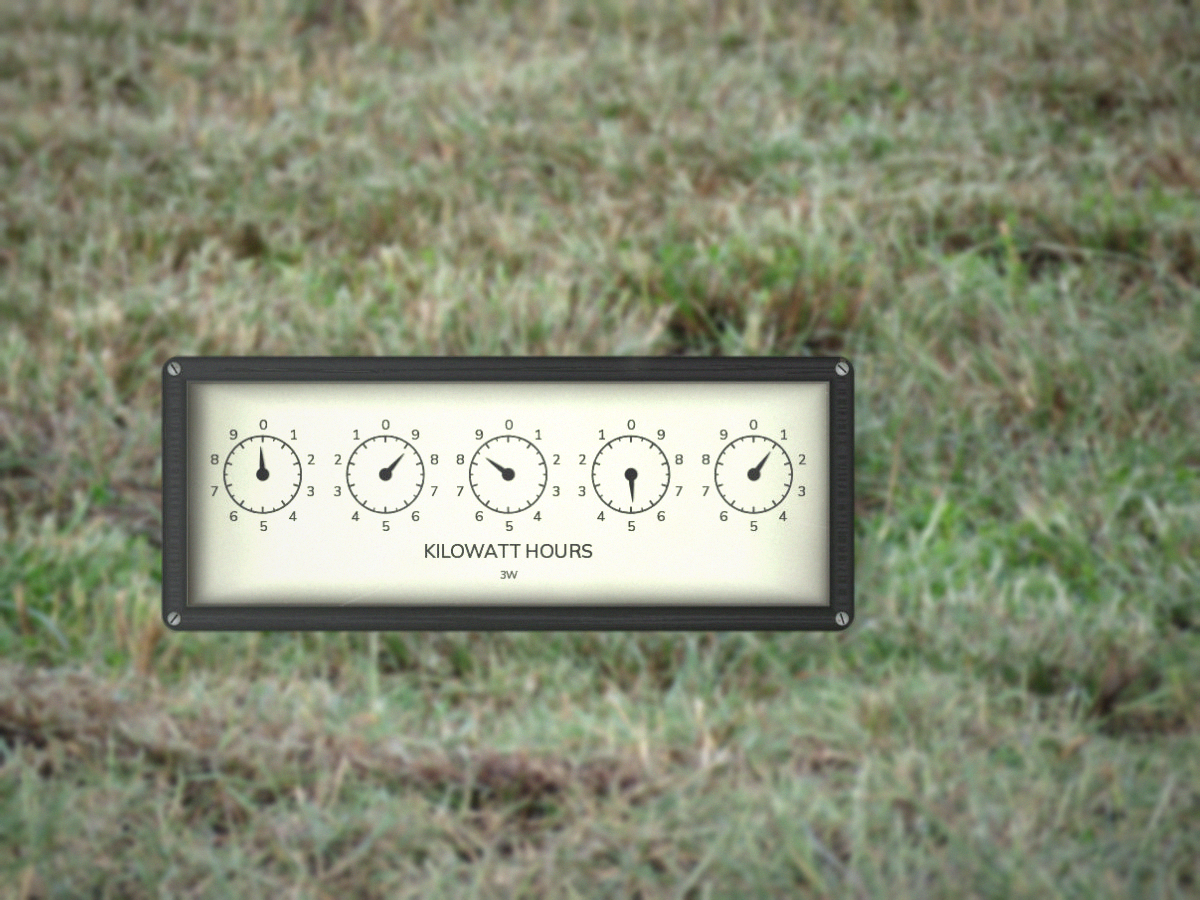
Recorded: 98851 kWh
